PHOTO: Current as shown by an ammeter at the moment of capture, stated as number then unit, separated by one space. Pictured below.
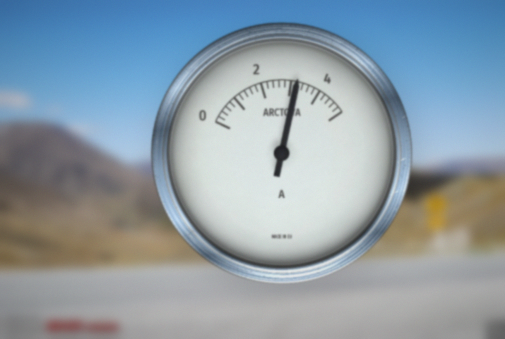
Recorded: 3.2 A
